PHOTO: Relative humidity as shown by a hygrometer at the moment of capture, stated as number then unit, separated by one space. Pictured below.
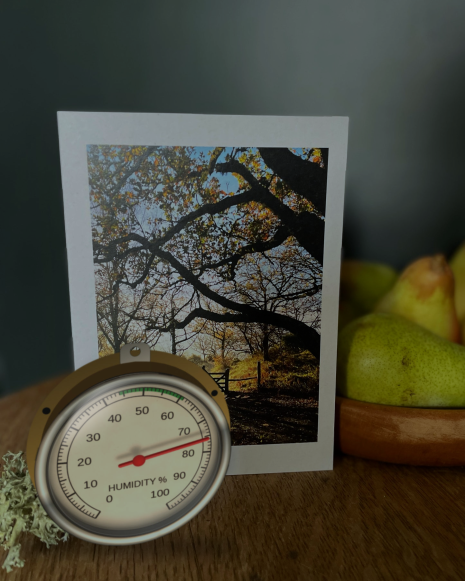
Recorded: 75 %
